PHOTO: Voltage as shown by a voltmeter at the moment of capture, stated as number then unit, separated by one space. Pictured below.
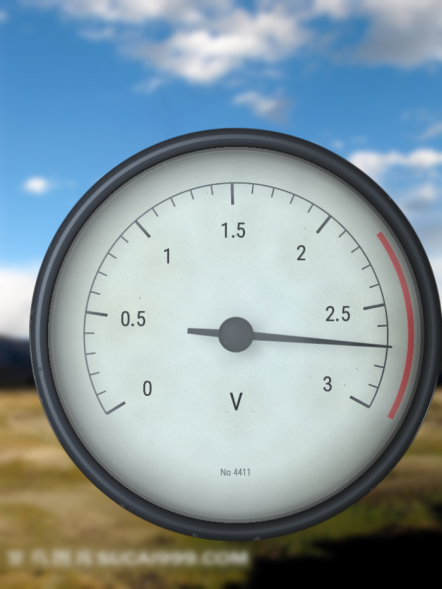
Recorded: 2.7 V
